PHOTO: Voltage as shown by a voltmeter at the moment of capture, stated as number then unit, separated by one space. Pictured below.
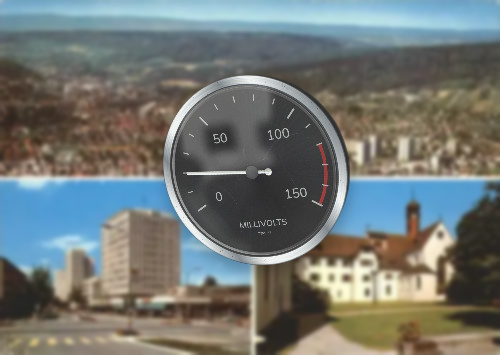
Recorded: 20 mV
